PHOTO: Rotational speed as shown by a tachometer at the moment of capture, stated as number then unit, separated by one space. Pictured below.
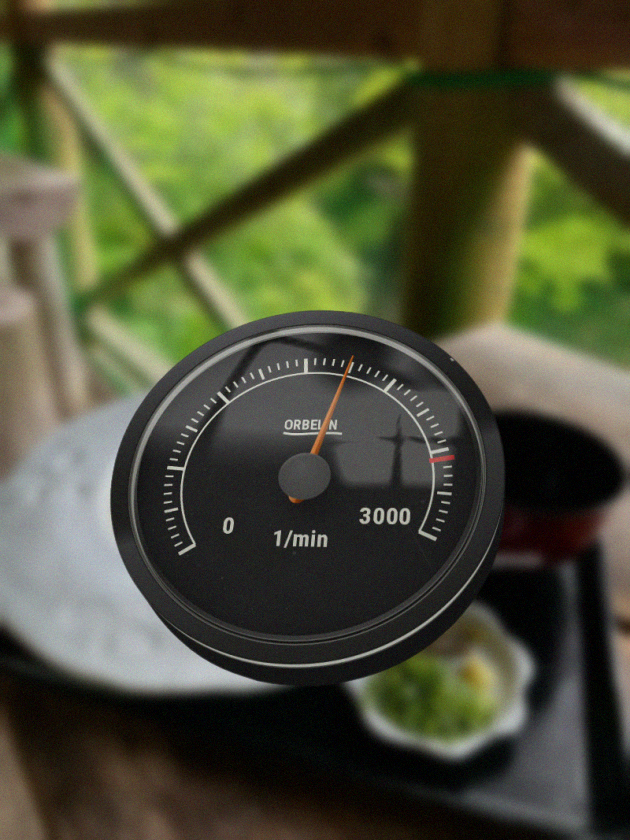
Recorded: 1750 rpm
